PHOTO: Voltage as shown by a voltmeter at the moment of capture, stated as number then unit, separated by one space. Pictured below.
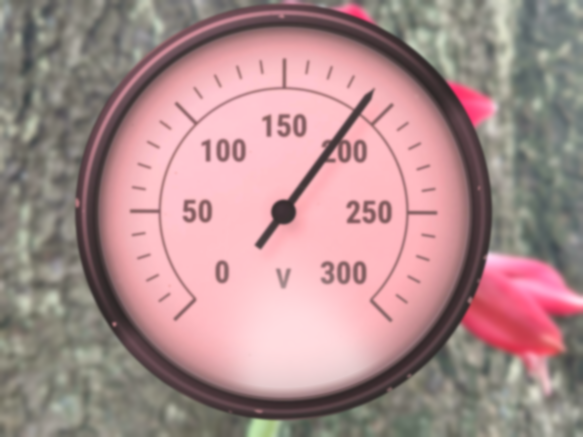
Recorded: 190 V
